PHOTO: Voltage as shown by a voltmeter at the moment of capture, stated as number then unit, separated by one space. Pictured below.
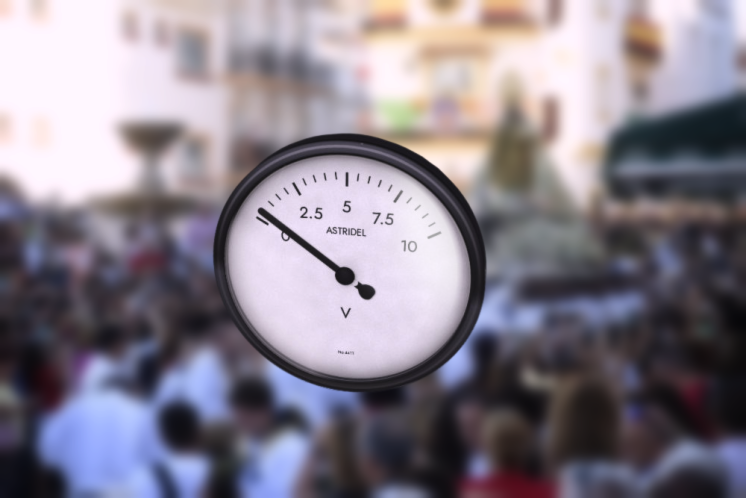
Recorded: 0.5 V
